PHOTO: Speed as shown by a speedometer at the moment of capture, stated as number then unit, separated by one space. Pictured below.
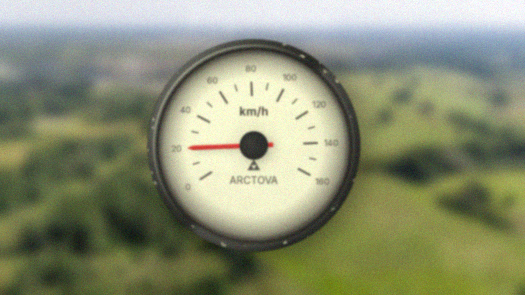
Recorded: 20 km/h
